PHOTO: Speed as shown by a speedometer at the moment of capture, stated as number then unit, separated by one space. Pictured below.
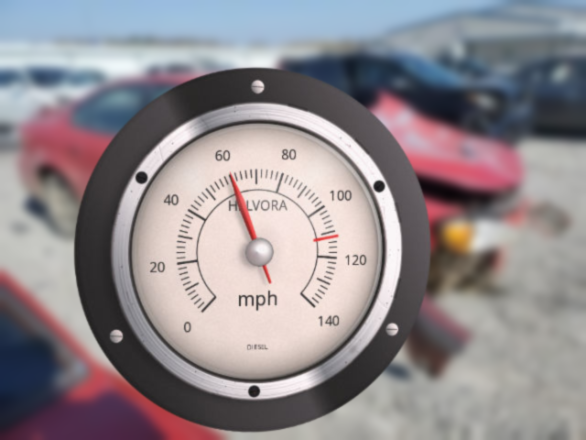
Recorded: 60 mph
